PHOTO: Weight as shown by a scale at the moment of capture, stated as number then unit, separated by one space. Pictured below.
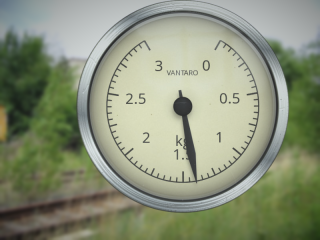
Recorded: 1.4 kg
